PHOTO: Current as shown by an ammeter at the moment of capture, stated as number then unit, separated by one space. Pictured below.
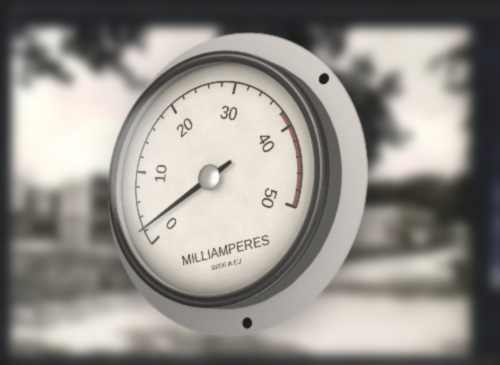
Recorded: 2 mA
